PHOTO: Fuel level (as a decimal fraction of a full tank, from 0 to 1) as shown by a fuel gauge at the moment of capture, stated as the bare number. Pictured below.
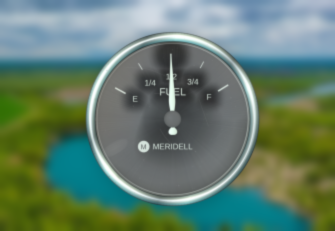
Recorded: 0.5
